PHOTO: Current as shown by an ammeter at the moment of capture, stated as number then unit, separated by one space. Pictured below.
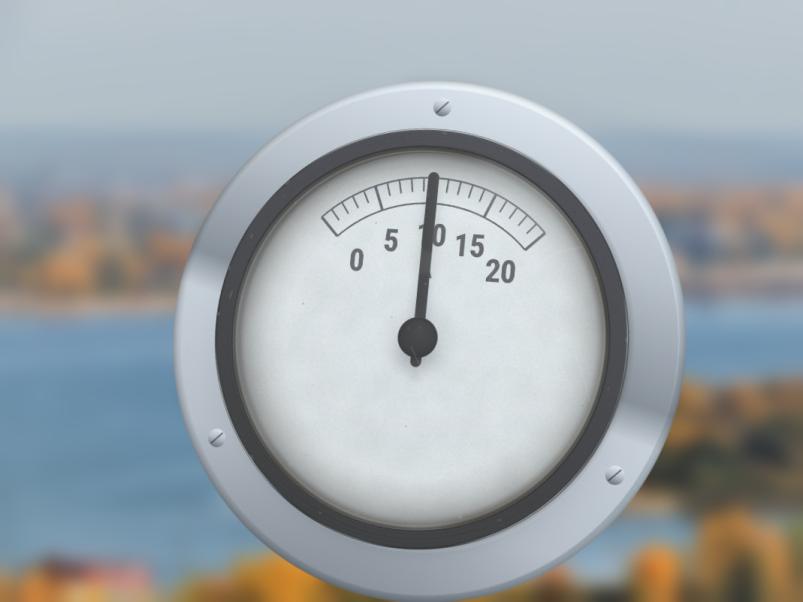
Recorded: 10 A
